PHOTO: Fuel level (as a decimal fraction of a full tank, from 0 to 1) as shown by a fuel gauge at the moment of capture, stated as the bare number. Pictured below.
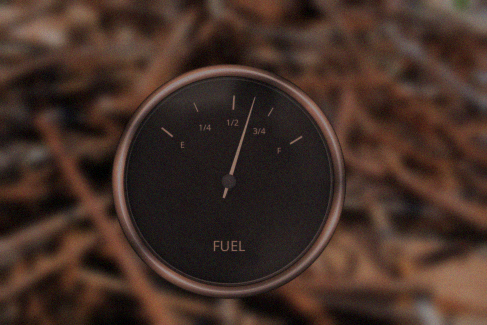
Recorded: 0.625
